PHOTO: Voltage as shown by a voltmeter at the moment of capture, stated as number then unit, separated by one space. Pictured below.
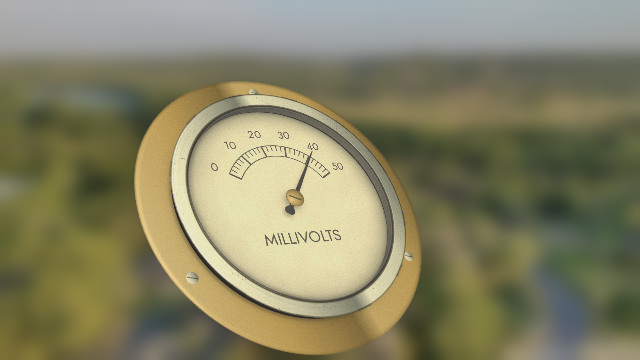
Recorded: 40 mV
